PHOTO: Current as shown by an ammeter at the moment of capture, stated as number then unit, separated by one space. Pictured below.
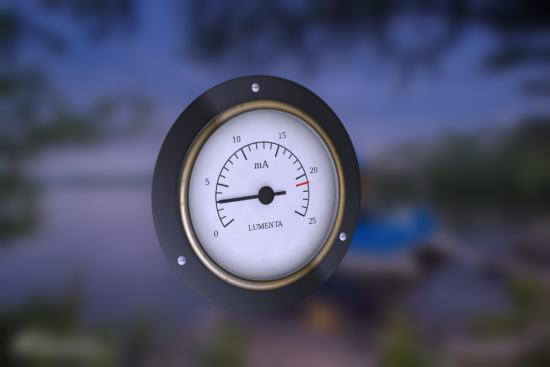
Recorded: 3 mA
